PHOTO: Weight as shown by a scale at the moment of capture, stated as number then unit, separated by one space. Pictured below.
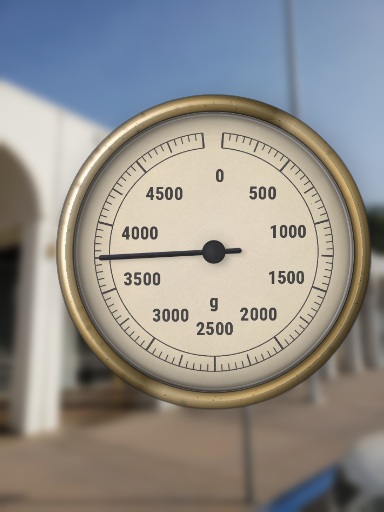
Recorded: 3750 g
